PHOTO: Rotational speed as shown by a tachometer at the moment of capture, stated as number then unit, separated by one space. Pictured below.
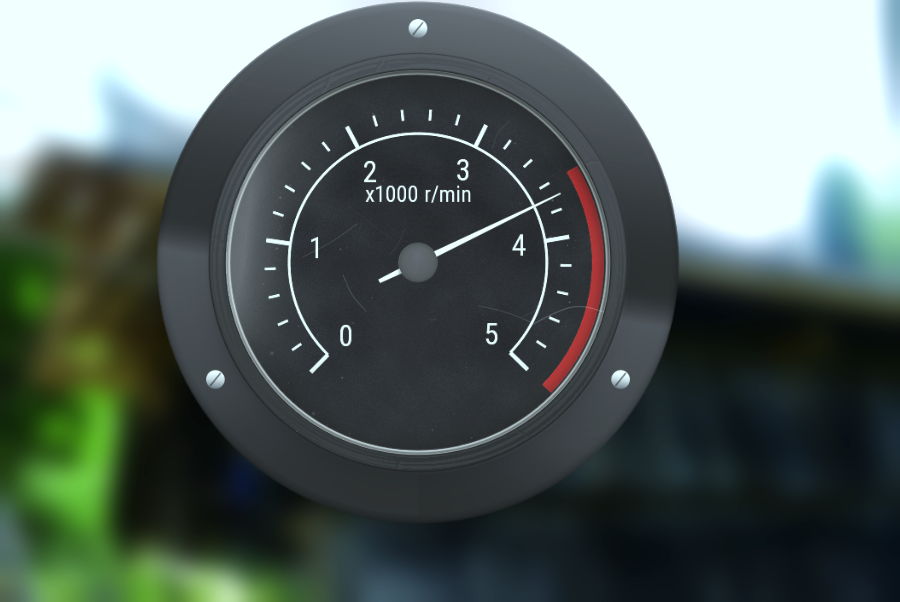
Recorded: 3700 rpm
